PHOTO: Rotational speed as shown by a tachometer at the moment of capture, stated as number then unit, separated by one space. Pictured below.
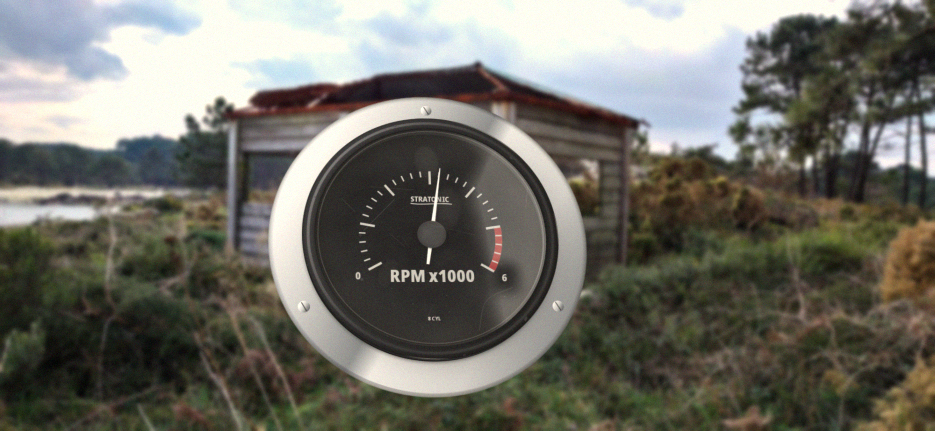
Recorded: 3200 rpm
